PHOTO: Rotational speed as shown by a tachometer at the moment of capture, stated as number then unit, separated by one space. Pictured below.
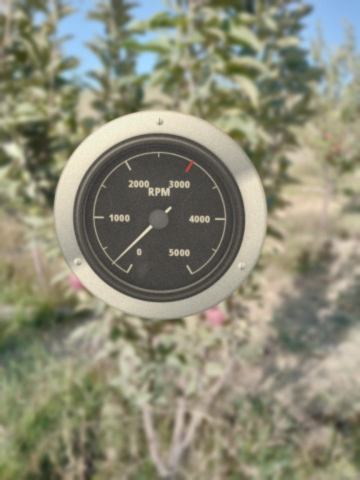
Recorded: 250 rpm
